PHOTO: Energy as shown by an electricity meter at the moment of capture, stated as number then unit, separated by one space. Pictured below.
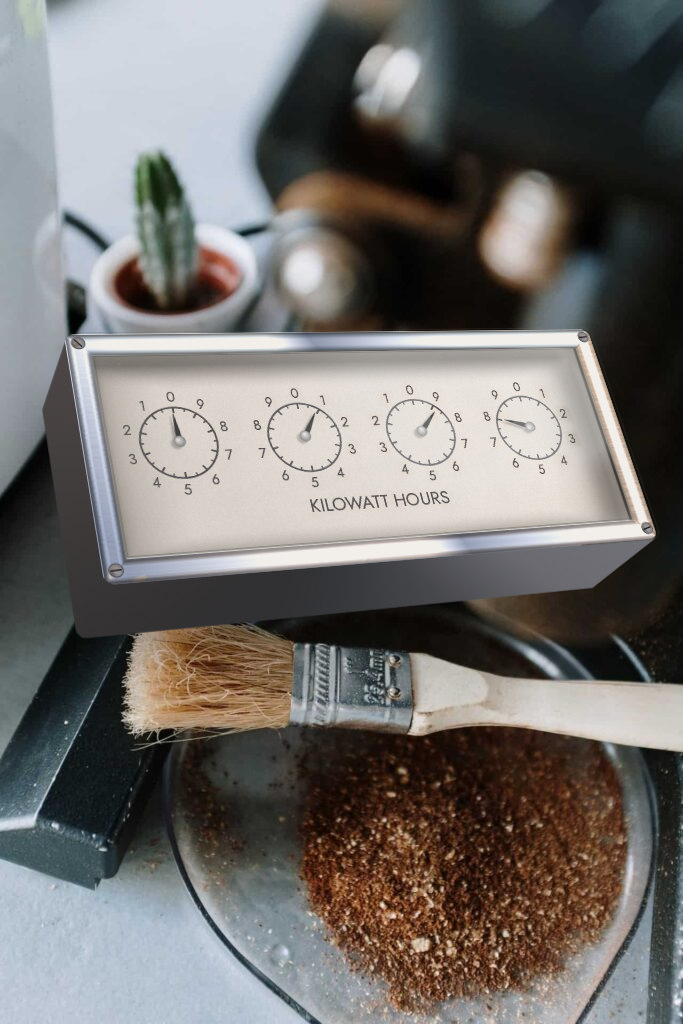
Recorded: 88 kWh
